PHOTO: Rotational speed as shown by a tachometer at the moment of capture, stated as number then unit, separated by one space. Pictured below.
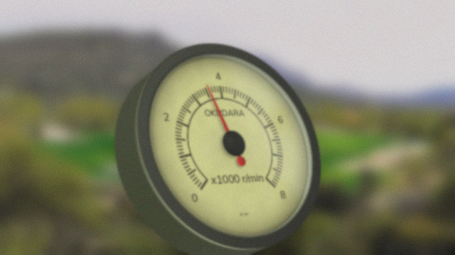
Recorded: 3500 rpm
